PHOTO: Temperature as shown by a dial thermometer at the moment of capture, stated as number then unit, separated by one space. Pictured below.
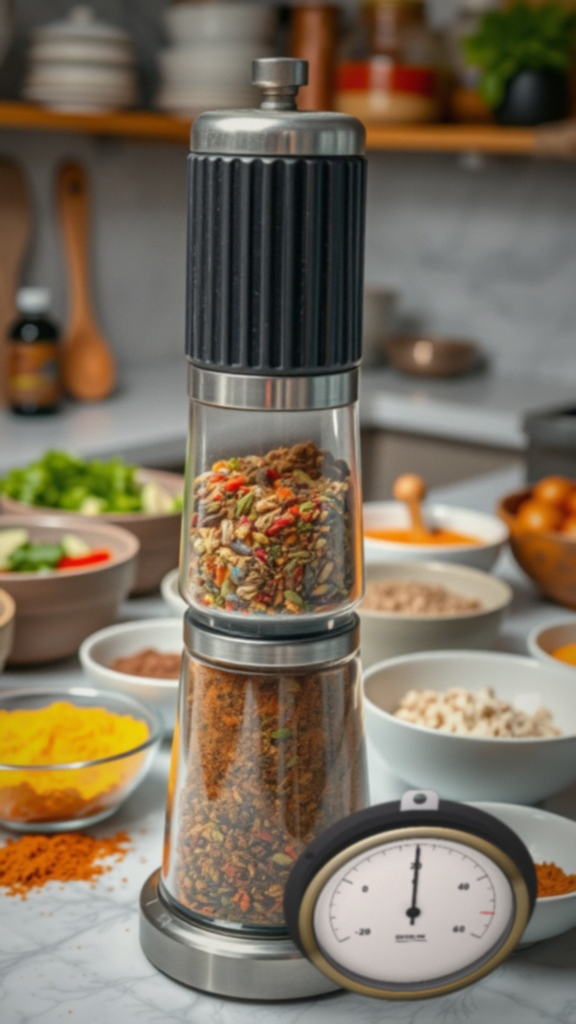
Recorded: 20 °C
